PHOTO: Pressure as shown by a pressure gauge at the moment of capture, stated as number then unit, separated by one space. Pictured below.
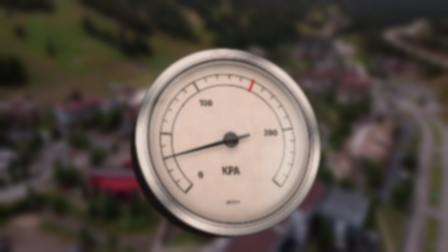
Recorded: 30 kPa
